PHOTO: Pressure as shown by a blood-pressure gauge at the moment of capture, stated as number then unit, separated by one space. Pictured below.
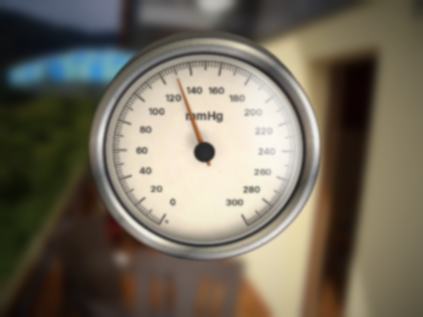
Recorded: 130 mmHg
